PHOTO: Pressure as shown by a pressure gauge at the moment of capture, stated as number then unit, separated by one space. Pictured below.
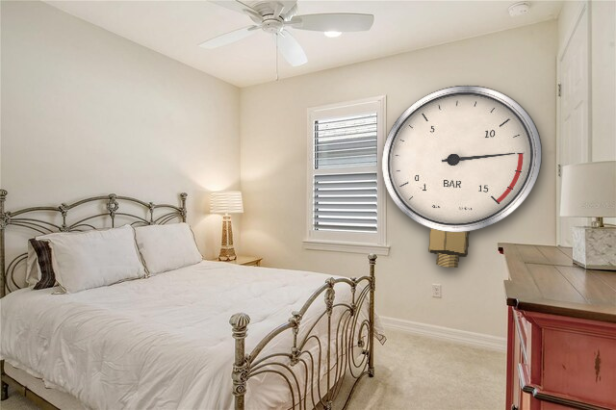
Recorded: 12 bar
